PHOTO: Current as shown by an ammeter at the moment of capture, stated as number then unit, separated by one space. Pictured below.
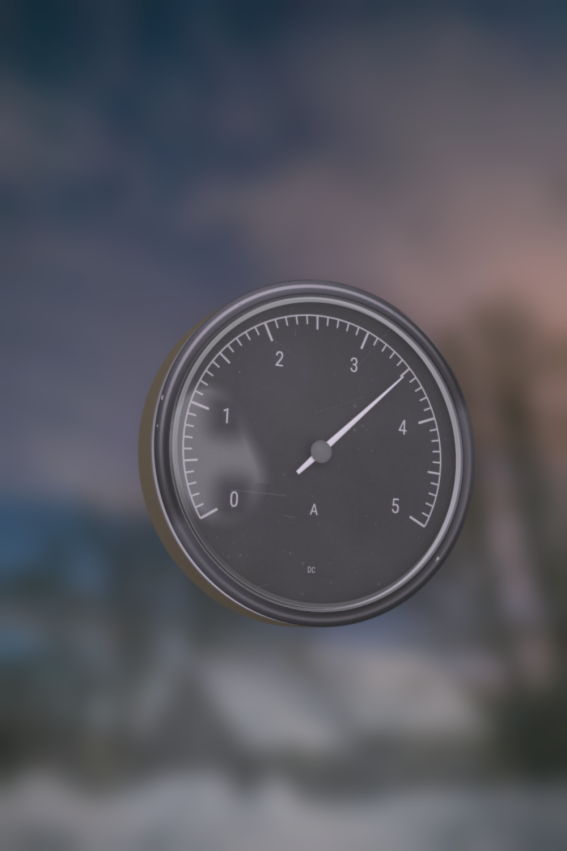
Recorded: 3.5 A
